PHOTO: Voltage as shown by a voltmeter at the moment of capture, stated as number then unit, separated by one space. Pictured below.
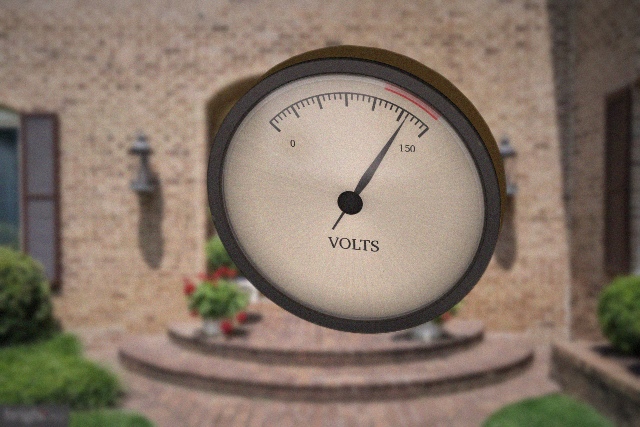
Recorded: 130 V
